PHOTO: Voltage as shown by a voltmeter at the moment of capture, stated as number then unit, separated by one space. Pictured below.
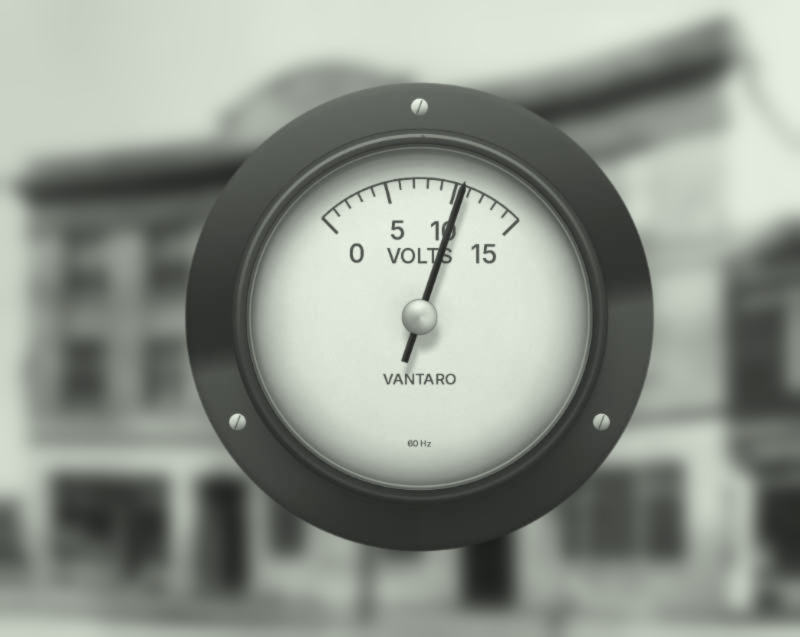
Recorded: 10.5 V
